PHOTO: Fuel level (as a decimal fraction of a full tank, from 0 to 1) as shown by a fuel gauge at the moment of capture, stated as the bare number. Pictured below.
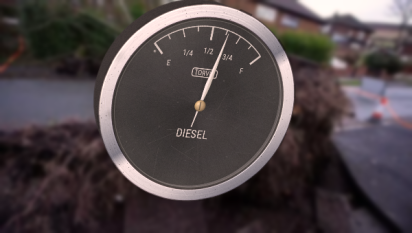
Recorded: 0.625
